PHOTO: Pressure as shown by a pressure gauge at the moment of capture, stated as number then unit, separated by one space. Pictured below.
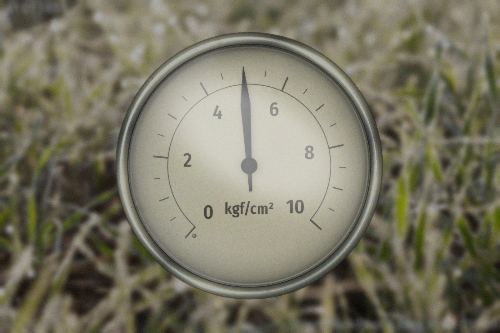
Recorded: 5 kg/cm²
